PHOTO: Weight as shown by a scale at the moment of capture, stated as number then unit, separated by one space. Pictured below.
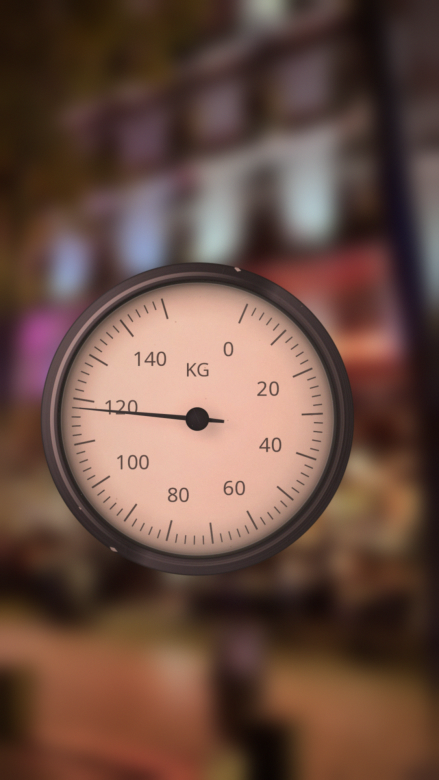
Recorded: 118 kg
